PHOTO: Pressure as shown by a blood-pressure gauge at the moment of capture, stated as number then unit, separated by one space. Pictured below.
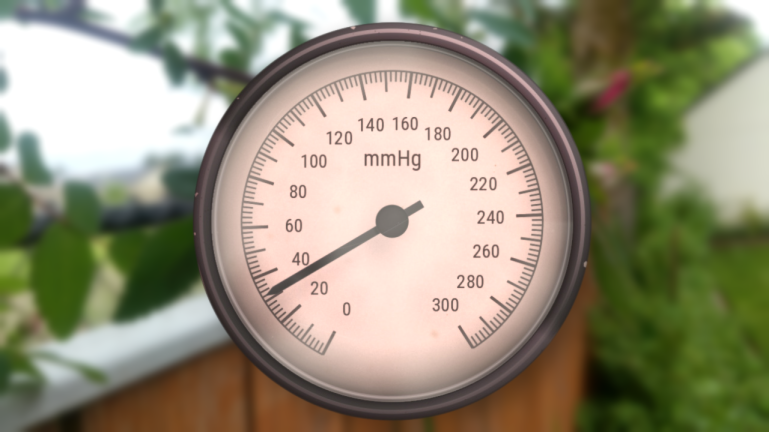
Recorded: 32 mmHg
